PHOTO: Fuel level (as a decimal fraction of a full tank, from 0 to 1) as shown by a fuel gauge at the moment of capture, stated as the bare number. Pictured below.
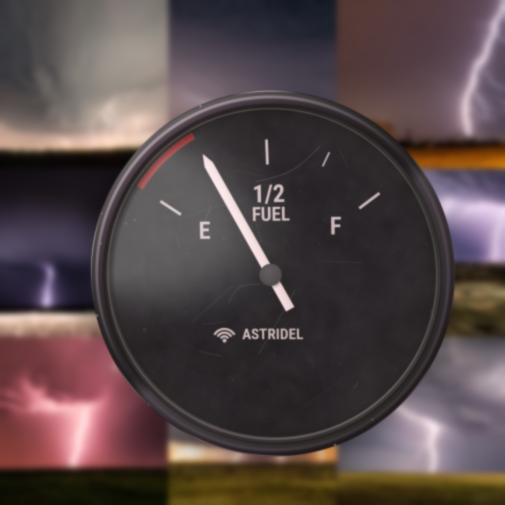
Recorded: 0.25
